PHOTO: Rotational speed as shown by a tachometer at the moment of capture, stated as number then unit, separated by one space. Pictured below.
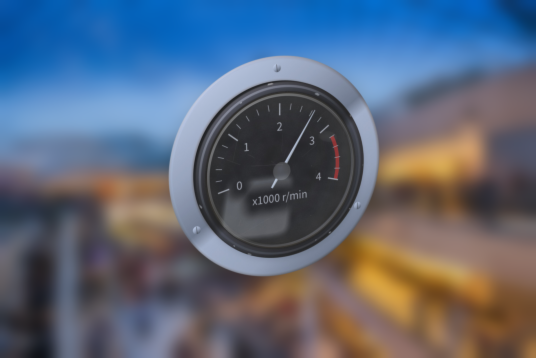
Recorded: 2600 rpm
